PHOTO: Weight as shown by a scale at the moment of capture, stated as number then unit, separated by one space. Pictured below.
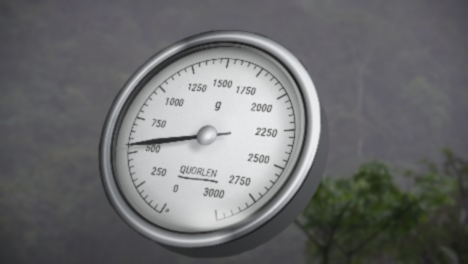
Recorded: 550 g
